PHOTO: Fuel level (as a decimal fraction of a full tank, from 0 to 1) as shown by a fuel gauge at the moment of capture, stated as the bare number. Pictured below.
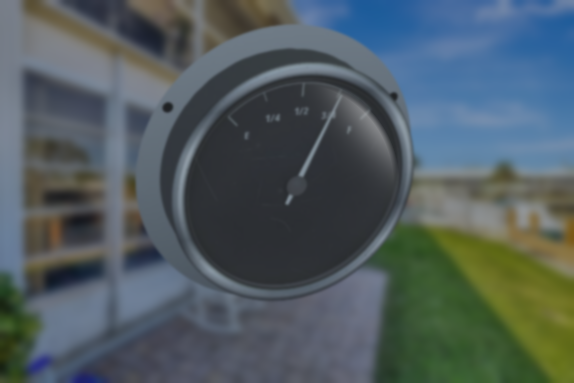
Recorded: 0.75
